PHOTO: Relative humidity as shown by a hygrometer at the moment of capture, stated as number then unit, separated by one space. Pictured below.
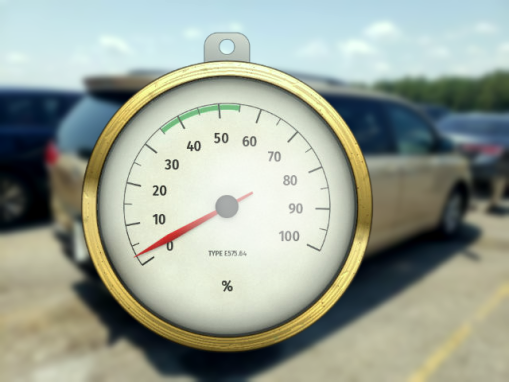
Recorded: 2.5 %
